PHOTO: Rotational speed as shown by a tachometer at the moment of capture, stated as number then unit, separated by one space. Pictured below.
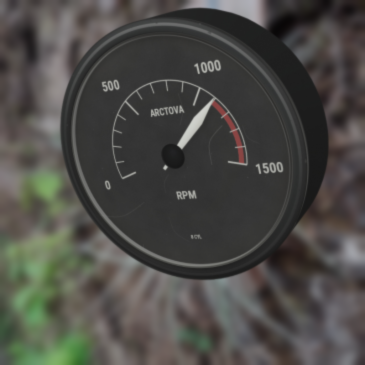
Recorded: 1100 rpm
